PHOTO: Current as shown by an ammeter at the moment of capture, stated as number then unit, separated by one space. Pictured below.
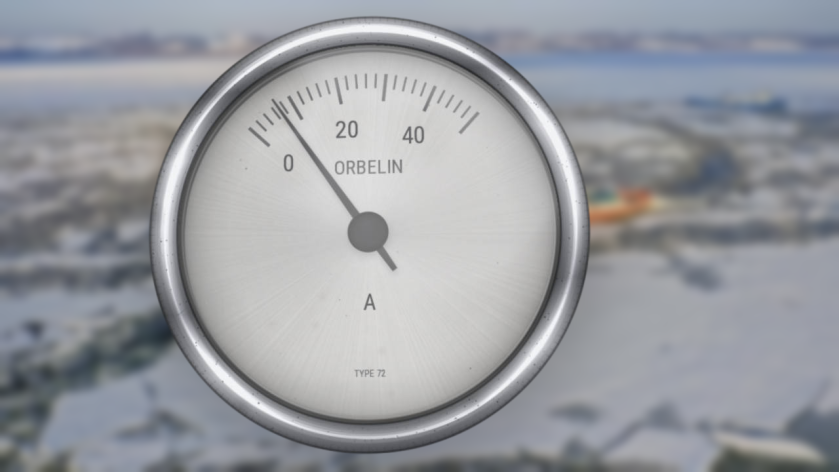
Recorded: 7 A
